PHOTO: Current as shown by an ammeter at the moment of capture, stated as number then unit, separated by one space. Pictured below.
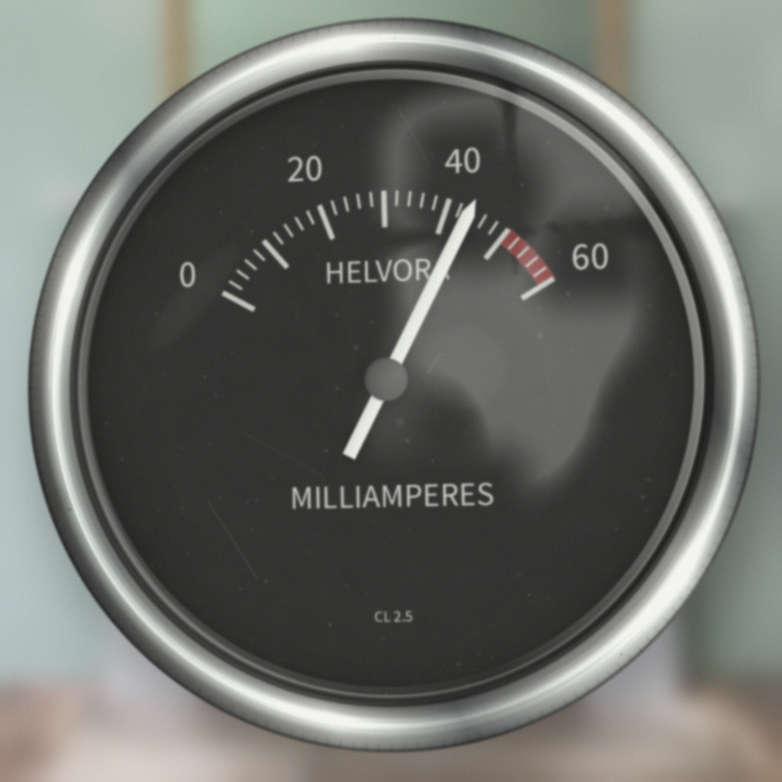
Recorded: 44 mA
